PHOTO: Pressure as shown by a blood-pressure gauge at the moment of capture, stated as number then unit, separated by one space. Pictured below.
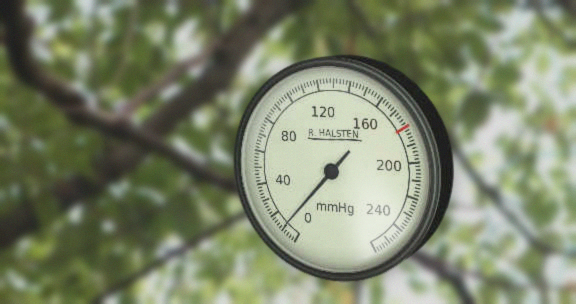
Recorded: 10 mmHg
